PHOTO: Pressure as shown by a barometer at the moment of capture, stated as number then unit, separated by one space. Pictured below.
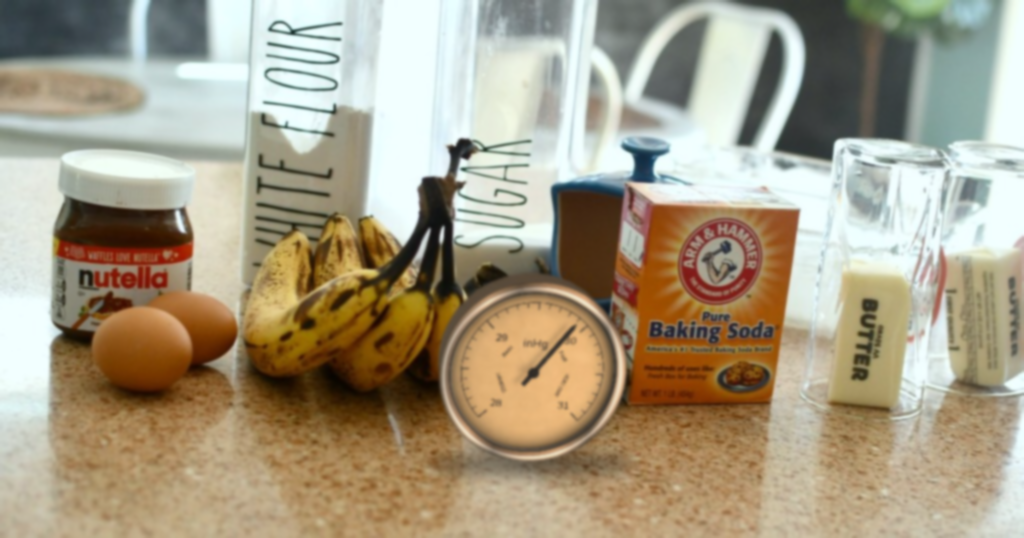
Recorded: 29.9 inHg
